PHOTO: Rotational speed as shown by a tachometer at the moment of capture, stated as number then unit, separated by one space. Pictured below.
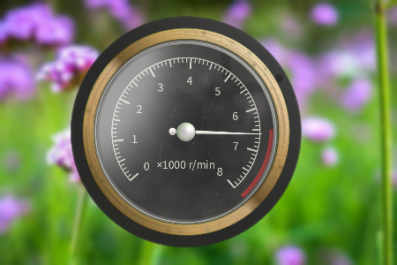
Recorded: 6600 rpm
